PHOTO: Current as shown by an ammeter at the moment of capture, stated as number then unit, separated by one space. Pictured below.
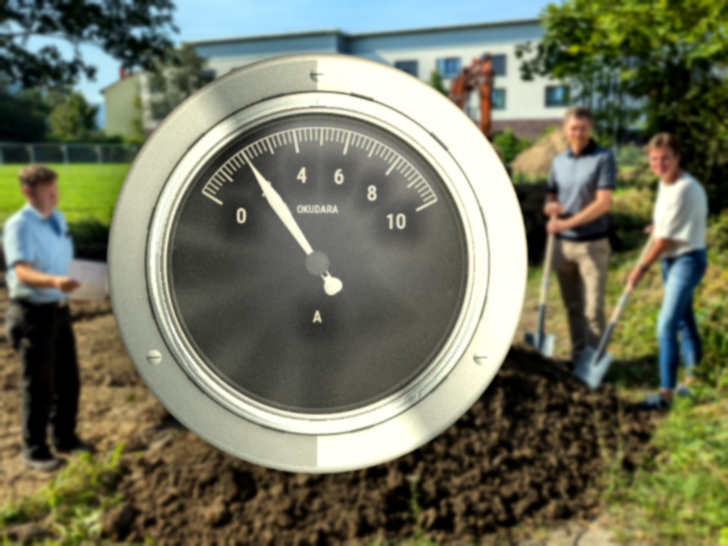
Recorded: 2 A
